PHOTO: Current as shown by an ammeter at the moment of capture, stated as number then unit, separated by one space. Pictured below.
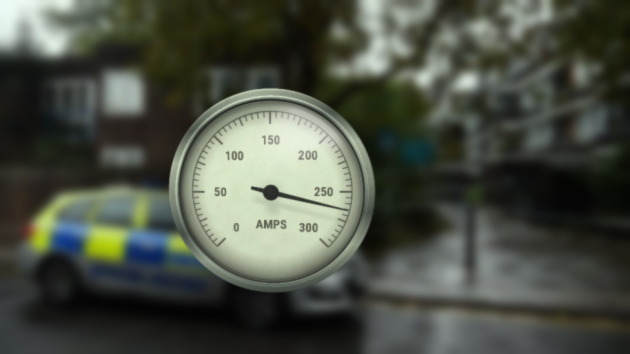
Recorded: 265 A
